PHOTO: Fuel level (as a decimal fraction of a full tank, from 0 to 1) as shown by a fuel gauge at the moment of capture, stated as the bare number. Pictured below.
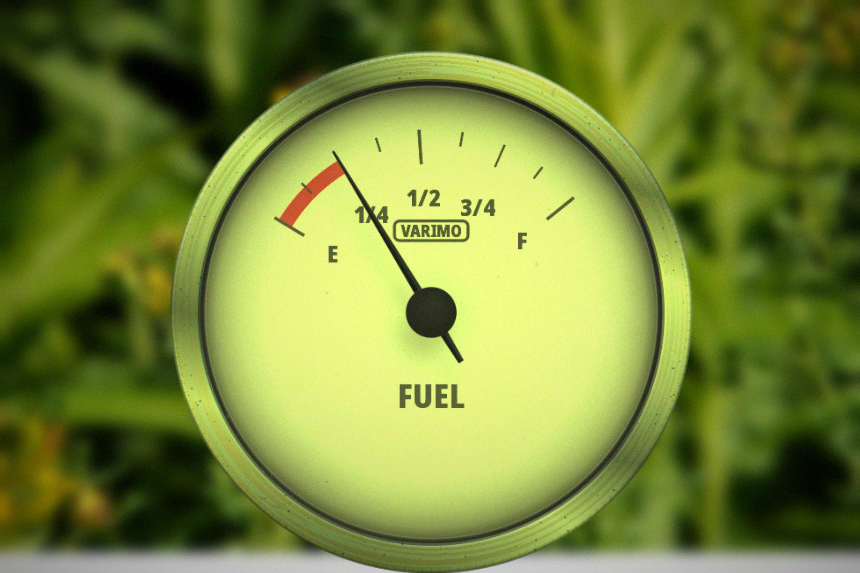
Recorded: 0.25
